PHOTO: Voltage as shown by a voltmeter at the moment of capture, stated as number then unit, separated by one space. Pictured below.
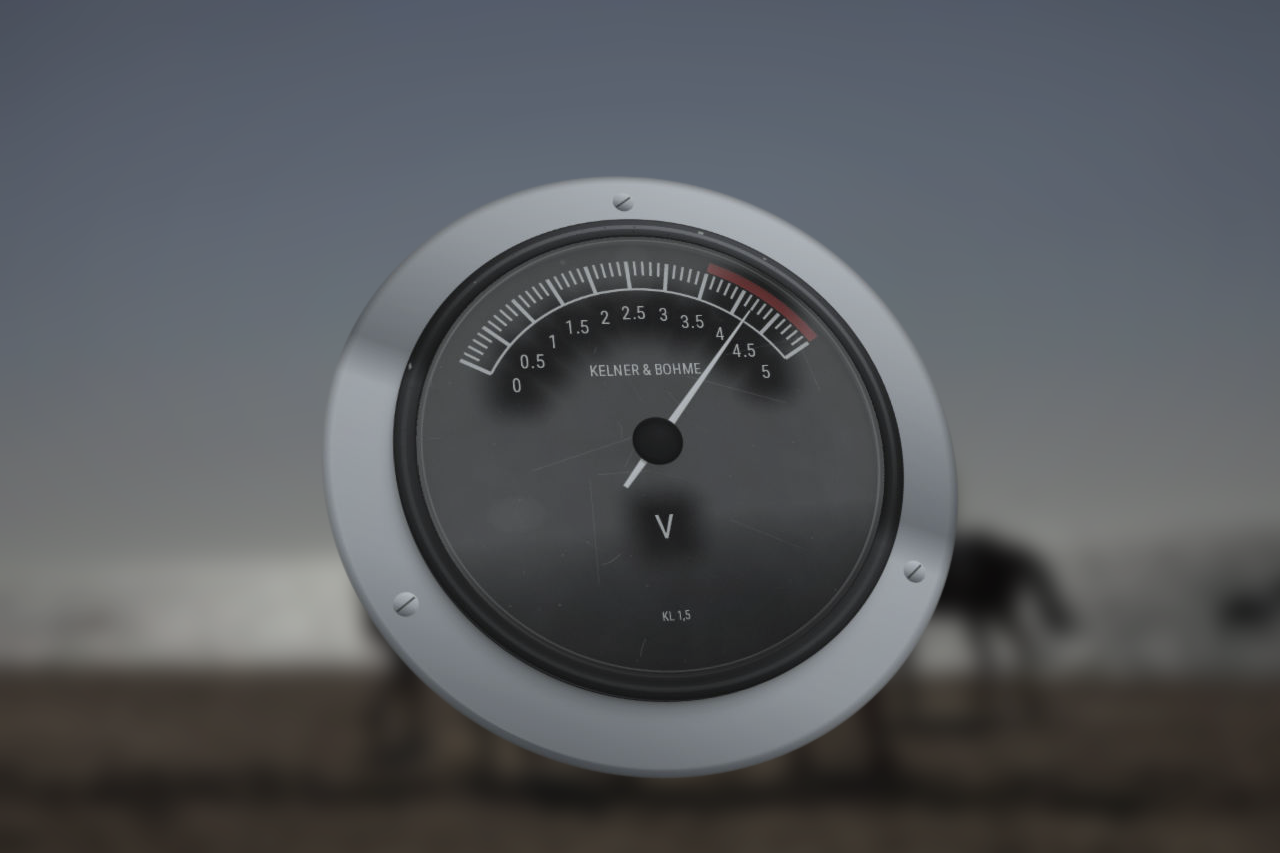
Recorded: 4.2 V
